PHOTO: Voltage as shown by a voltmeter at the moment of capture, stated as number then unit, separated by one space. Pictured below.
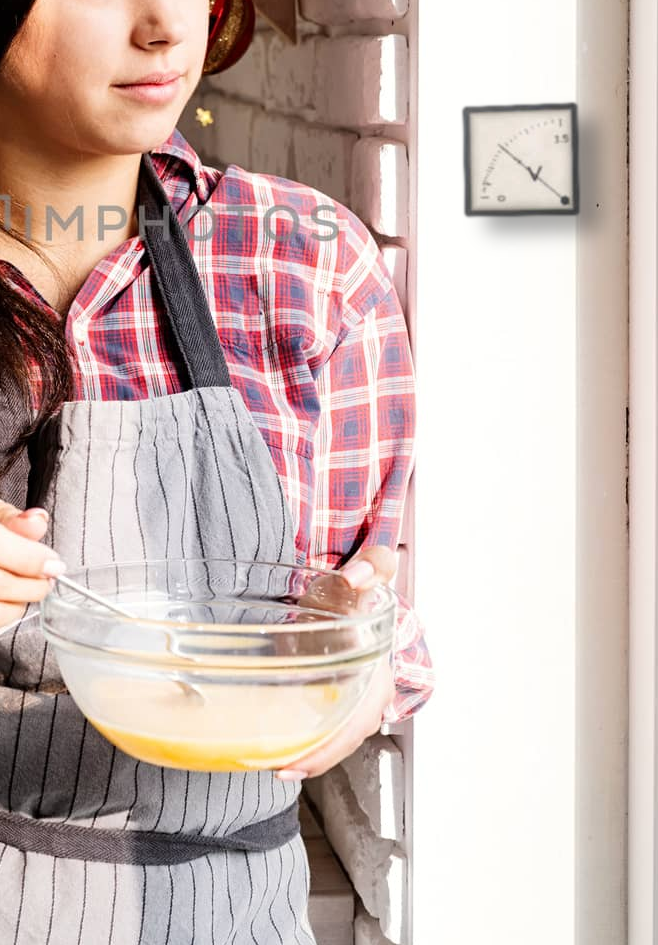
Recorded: 1 V
